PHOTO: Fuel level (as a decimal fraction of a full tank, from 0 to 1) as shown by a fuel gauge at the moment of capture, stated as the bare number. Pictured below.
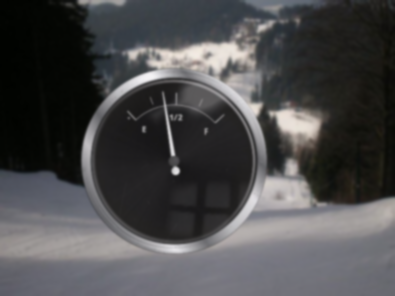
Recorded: 0.375
